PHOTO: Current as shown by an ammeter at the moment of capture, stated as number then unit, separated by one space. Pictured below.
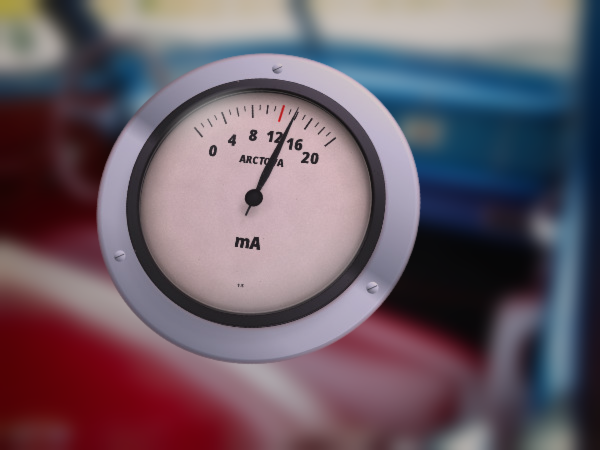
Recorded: 14 mA
